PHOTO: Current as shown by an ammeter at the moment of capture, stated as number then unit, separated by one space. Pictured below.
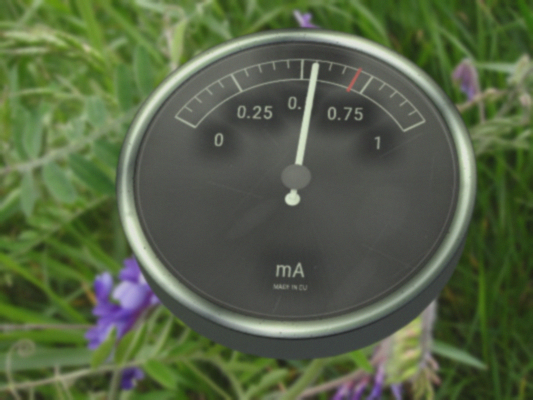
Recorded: 0.55 mA
